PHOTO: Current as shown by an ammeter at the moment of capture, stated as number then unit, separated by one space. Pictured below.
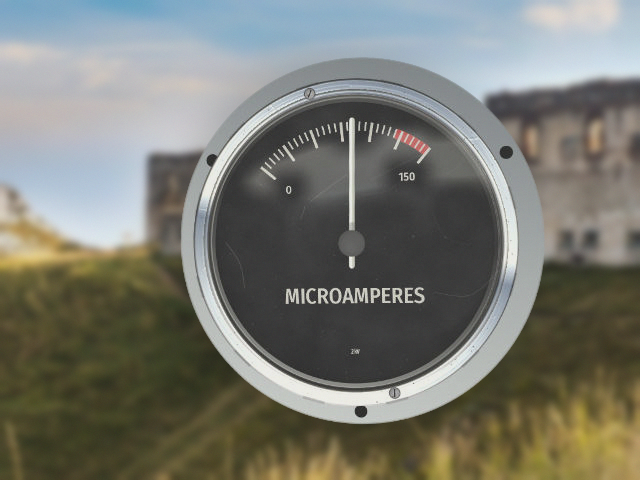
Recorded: 85 µA
